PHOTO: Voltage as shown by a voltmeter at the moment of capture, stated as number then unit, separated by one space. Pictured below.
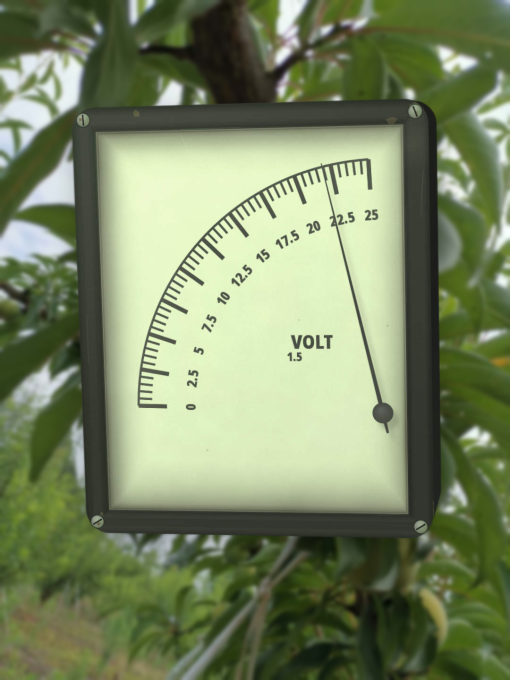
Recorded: 22 V
